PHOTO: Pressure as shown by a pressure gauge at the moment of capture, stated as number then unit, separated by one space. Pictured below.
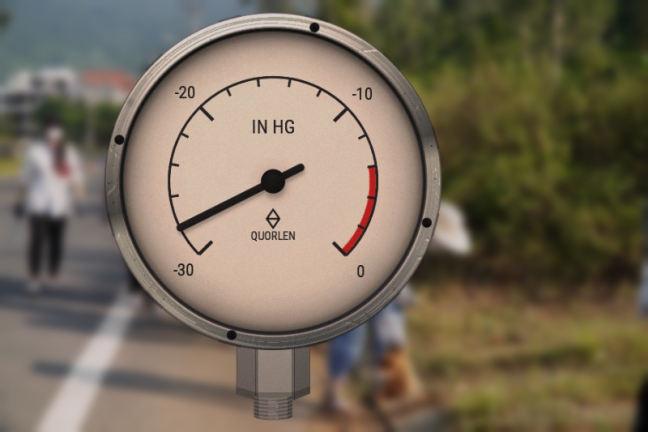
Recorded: -28 inHg
